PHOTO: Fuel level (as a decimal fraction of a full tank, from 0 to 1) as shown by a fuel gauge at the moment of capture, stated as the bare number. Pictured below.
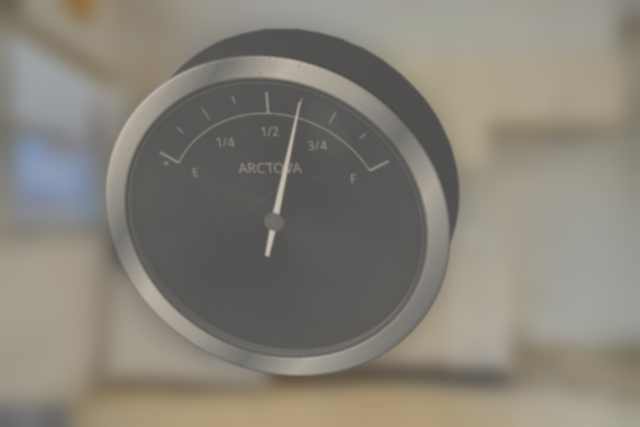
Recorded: 0.625
